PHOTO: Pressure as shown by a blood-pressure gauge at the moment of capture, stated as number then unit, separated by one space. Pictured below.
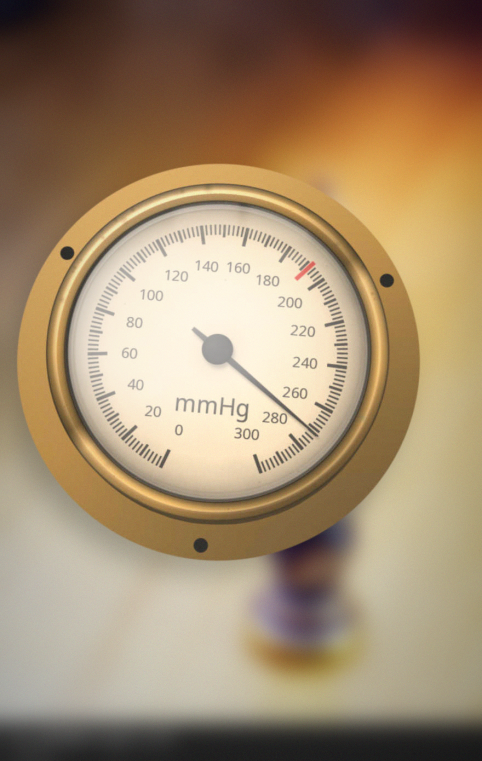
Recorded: 272 mmHg
